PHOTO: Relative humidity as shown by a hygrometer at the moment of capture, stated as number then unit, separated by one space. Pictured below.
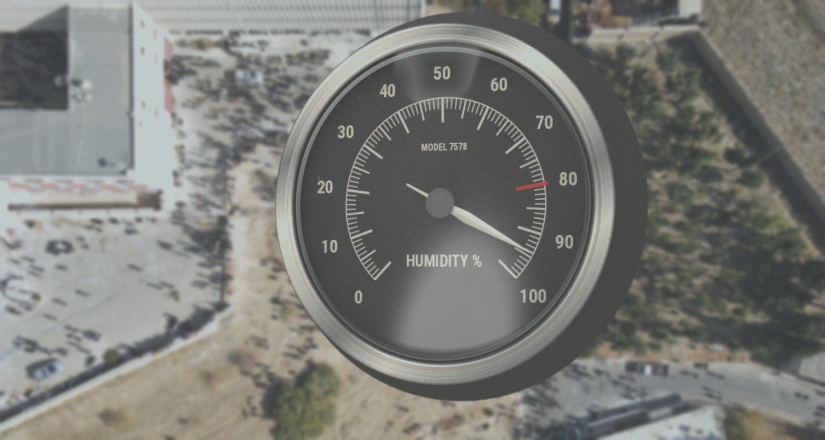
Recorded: 94 %
